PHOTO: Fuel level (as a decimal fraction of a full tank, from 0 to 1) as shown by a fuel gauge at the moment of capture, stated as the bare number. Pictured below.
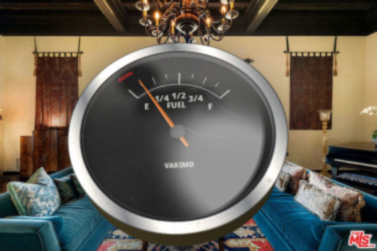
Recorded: 0.125
